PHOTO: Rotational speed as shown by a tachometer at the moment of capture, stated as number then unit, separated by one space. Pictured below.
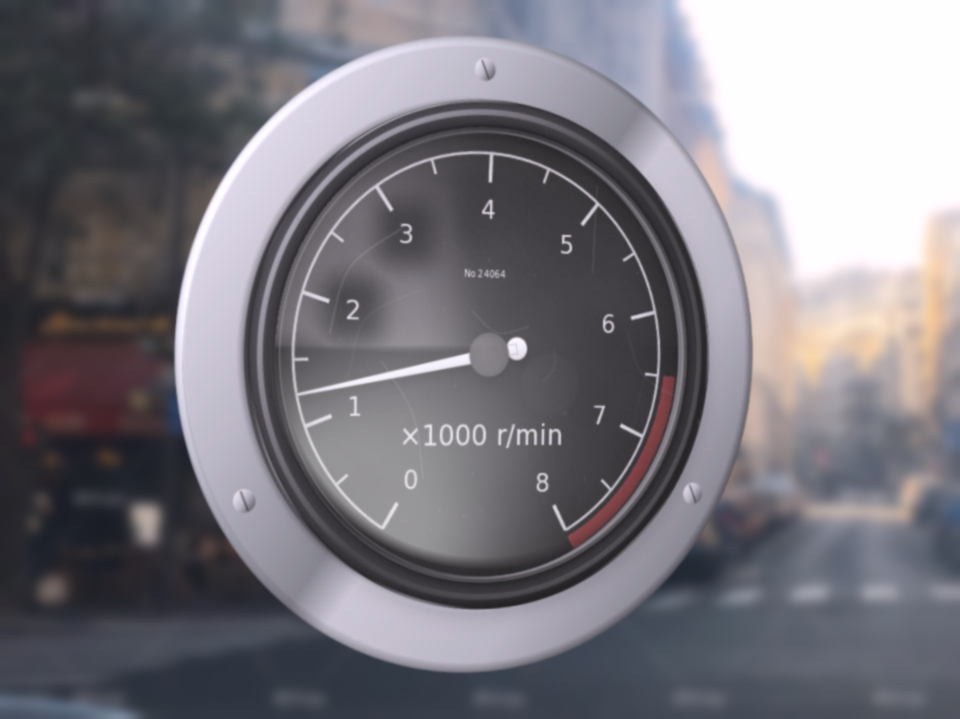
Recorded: 1250 rpm
